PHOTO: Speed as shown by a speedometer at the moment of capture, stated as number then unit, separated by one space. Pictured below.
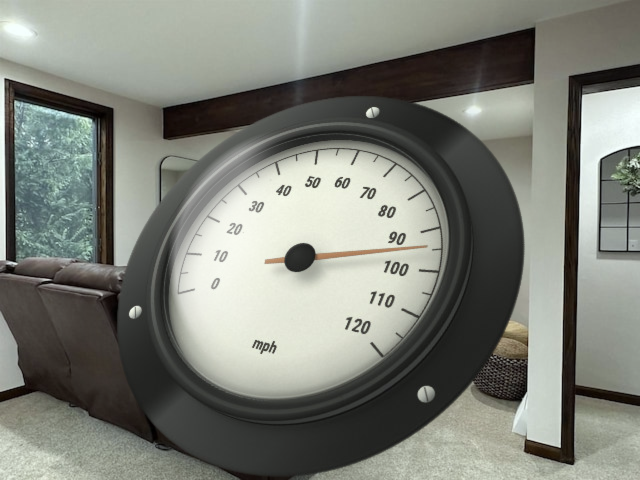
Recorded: 95 mph
